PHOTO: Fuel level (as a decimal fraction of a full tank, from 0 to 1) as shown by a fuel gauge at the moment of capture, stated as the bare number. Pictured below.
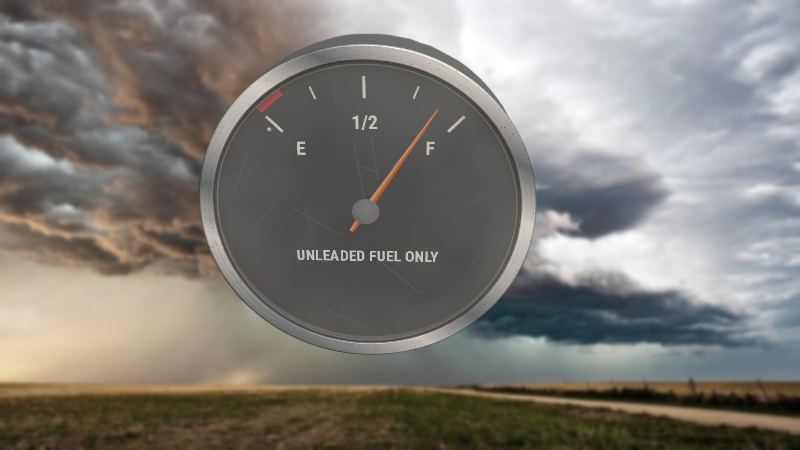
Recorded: 0.875
